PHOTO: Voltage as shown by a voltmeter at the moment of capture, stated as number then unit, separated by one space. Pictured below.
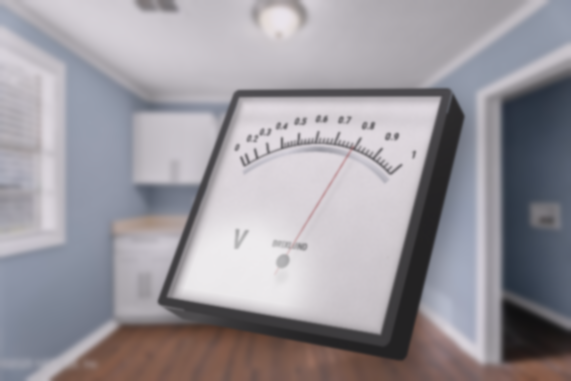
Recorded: 0.8 V
